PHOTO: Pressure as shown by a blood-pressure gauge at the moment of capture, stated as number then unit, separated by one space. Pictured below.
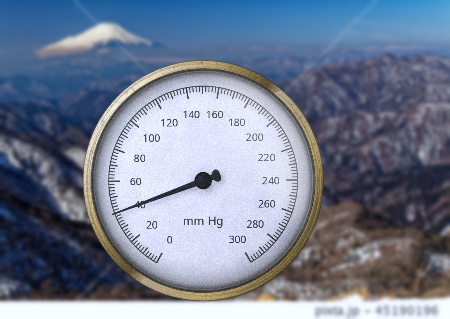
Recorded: 40 mmHg
